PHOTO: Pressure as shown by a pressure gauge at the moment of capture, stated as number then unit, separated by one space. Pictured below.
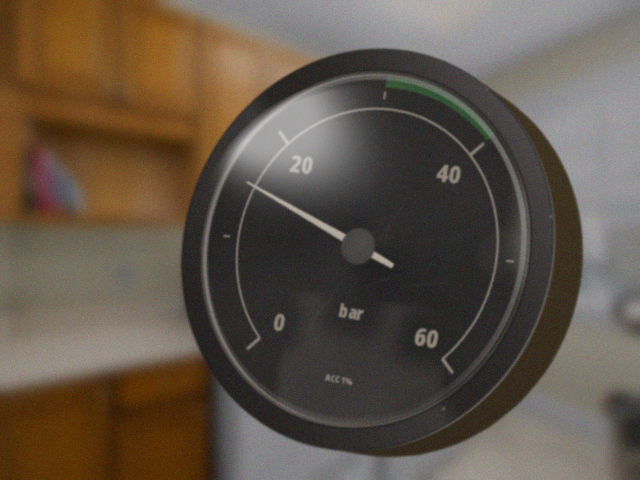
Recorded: 15 bar
